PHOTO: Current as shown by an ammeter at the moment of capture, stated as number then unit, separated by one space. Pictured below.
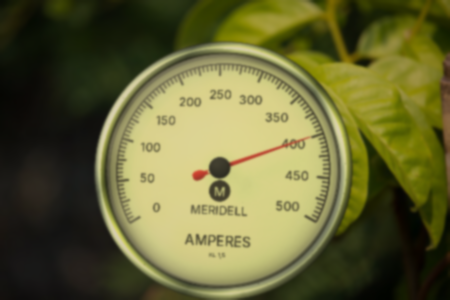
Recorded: 400 A
